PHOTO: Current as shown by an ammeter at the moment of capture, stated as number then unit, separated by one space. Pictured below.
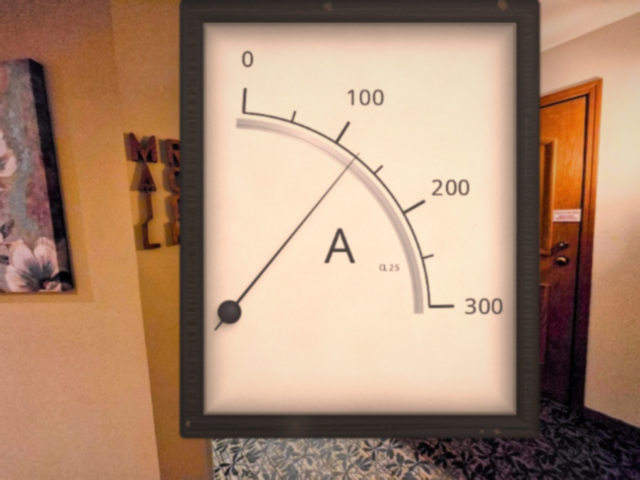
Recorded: 125 A
